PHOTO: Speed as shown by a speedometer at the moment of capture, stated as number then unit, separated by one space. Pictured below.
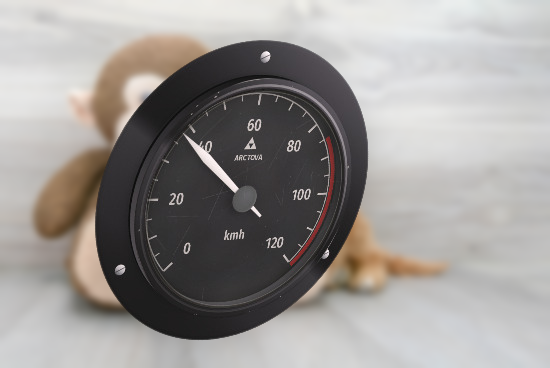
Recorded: 37.5 km/h
